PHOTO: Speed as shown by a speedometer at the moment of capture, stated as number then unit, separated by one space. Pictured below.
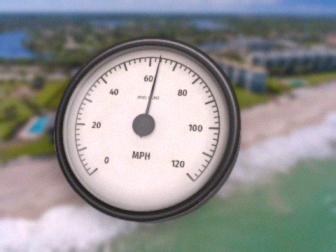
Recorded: 64 mph
